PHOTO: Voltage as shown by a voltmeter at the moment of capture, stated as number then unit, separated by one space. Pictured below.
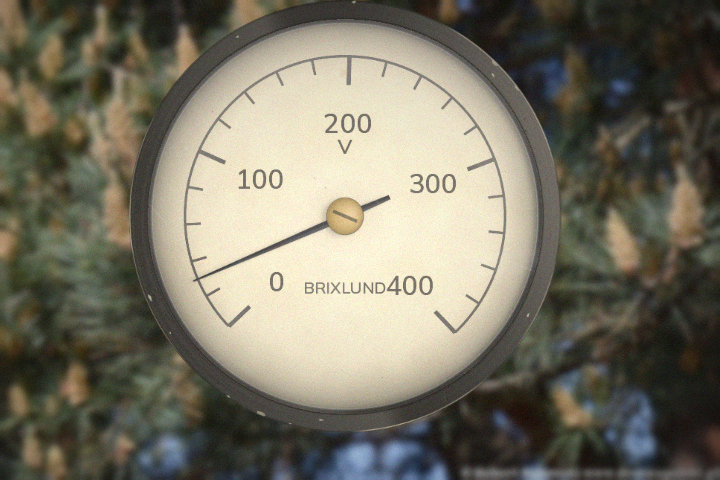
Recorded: 30 V
